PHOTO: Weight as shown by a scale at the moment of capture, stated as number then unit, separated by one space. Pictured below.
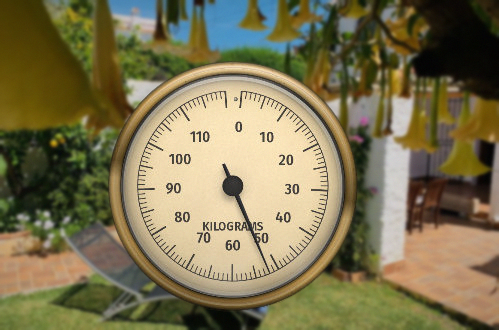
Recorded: 52 kg
